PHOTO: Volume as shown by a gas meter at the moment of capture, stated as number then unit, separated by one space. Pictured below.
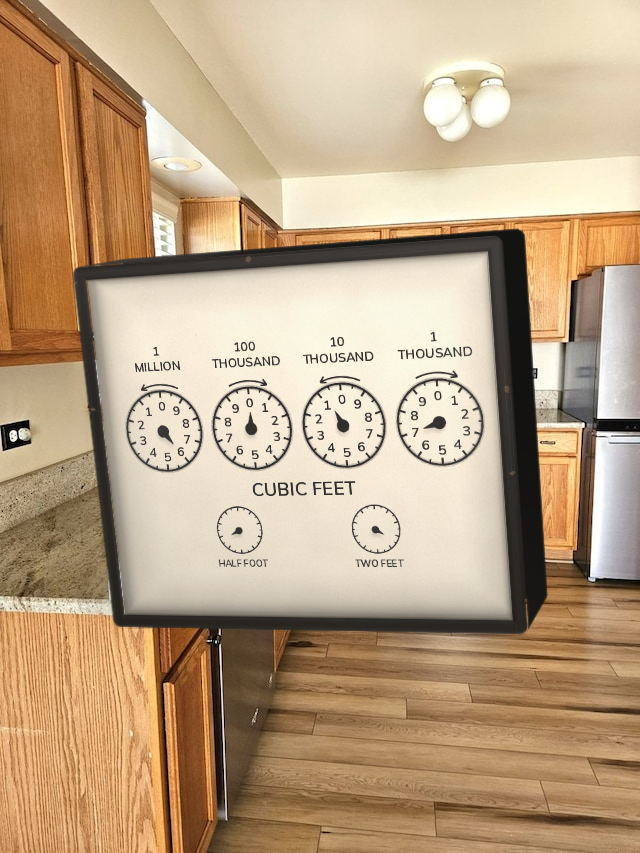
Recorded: 600700 ft³
